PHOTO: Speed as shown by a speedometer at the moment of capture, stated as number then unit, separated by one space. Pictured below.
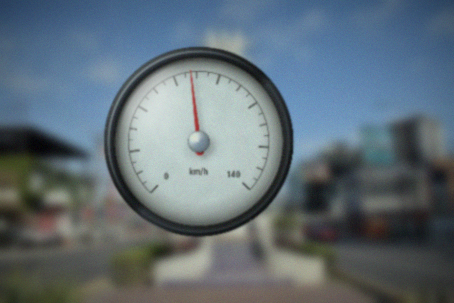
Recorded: 67.5 km/h
